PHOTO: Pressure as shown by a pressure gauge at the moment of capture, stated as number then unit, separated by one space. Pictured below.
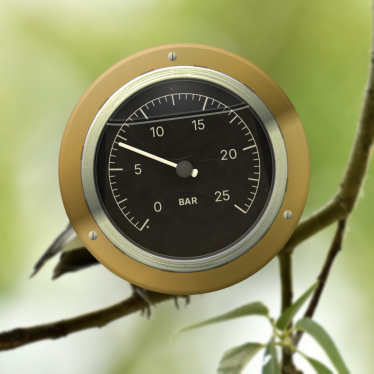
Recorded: 7 bar
